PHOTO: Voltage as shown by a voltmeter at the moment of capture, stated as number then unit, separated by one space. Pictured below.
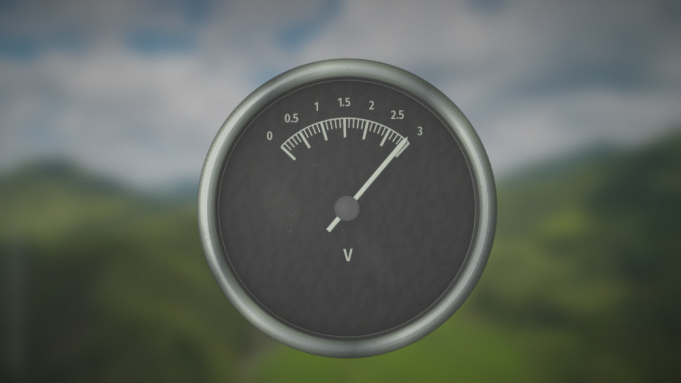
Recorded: 2.9 V
